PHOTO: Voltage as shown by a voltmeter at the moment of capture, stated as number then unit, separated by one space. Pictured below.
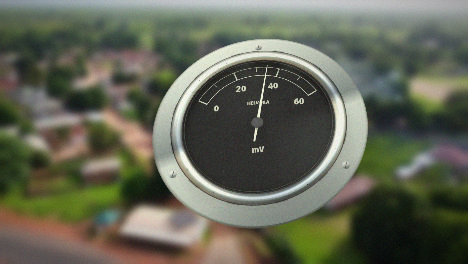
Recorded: 35 mV
